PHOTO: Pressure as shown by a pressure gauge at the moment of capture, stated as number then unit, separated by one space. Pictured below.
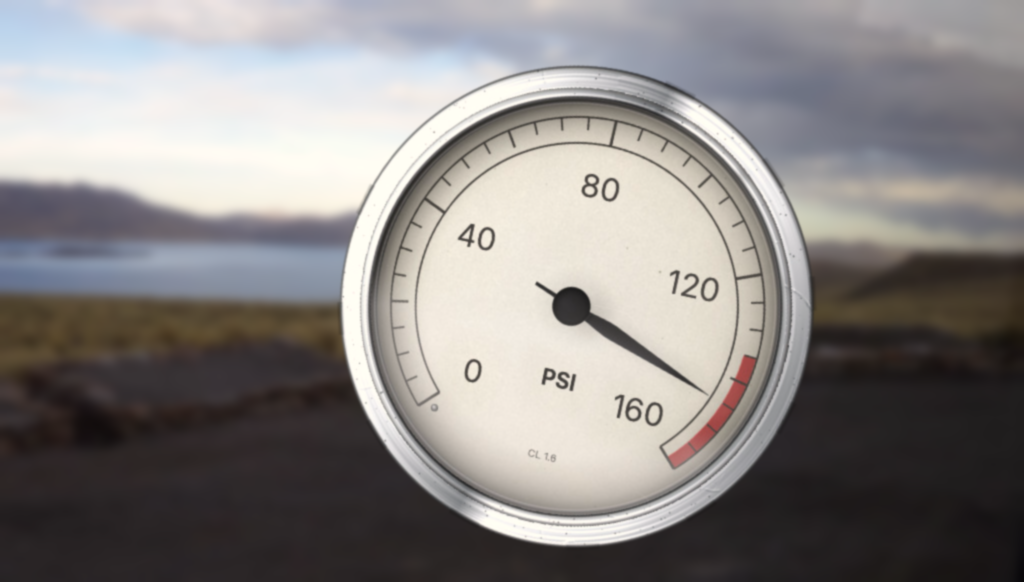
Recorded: 145 psi
